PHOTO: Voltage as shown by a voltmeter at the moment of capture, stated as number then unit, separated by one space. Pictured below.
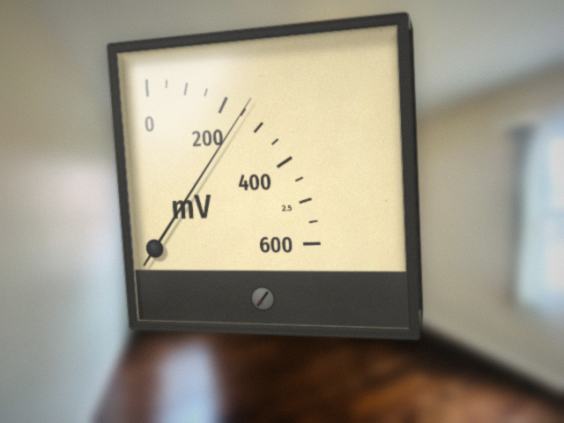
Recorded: 250 mV
